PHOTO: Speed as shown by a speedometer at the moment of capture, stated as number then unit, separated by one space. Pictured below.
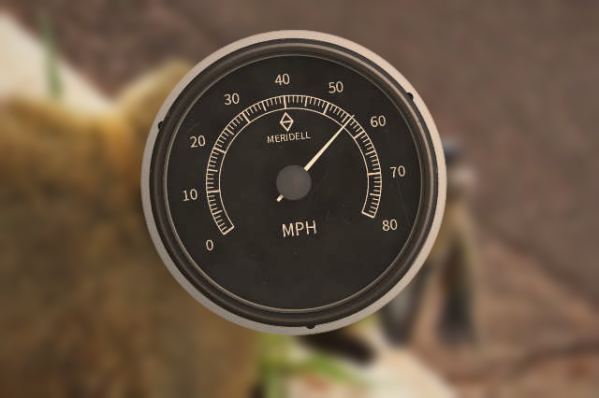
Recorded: 56 mph
